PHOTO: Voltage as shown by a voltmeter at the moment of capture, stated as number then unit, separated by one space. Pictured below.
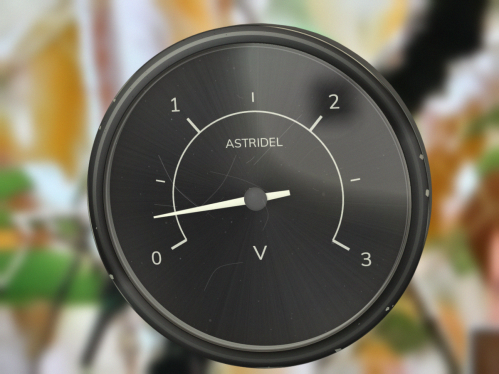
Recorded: 0.25 V
